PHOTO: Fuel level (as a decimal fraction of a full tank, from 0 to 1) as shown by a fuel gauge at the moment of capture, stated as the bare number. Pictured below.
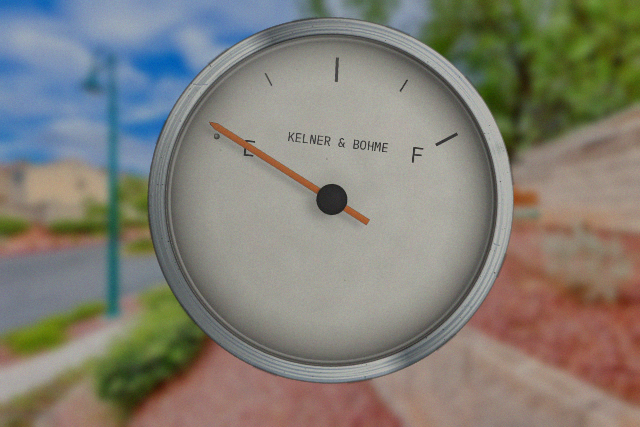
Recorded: 0
